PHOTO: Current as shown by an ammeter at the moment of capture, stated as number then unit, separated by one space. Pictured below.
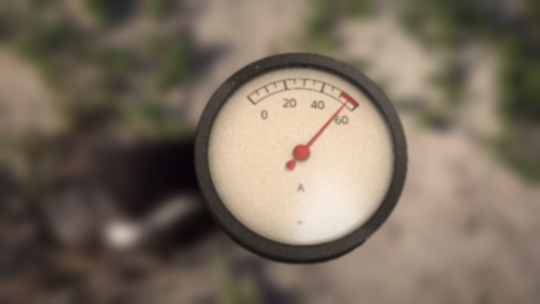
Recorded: 55 A
